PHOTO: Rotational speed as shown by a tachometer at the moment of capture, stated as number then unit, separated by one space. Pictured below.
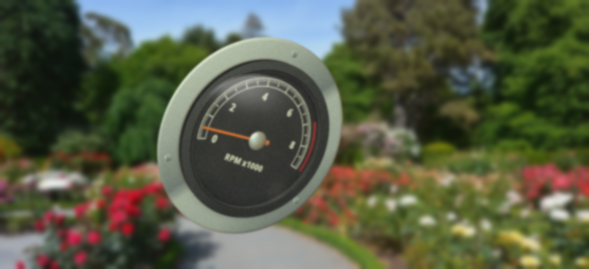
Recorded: 500 rpm
